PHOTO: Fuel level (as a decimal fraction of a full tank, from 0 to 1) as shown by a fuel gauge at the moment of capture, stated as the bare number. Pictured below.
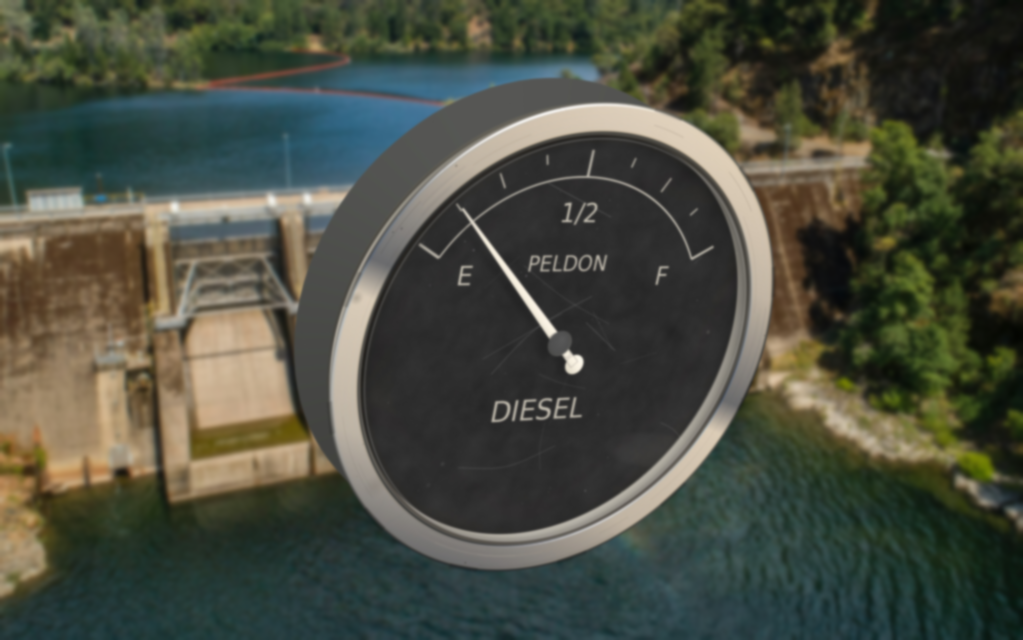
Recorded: 0.125
